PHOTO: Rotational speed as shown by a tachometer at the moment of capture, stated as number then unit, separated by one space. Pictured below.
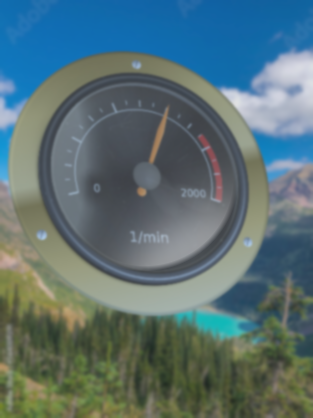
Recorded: 1200 rpm
